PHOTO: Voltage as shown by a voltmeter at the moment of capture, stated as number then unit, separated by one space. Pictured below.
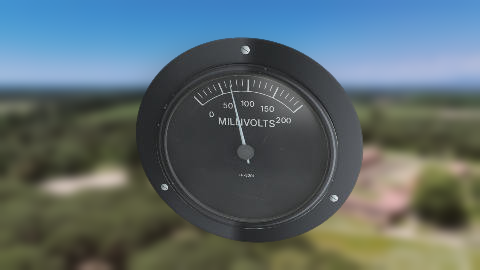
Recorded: 70 mV
